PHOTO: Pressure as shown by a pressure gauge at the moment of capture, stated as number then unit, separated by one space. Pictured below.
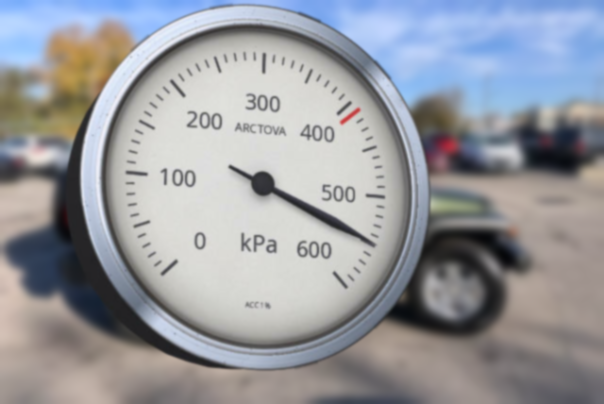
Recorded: 550 kPa
